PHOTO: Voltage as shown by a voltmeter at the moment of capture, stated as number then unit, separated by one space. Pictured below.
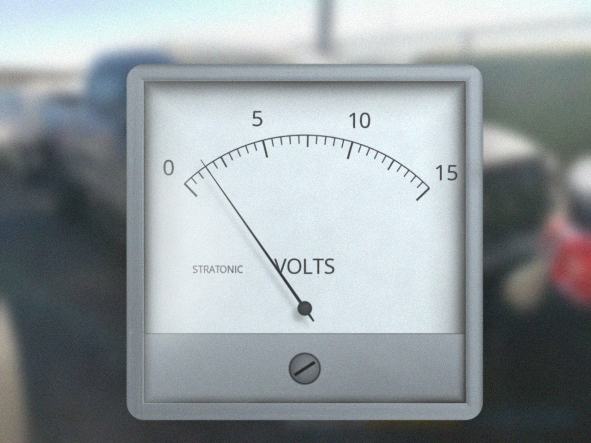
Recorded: 1.5 V
